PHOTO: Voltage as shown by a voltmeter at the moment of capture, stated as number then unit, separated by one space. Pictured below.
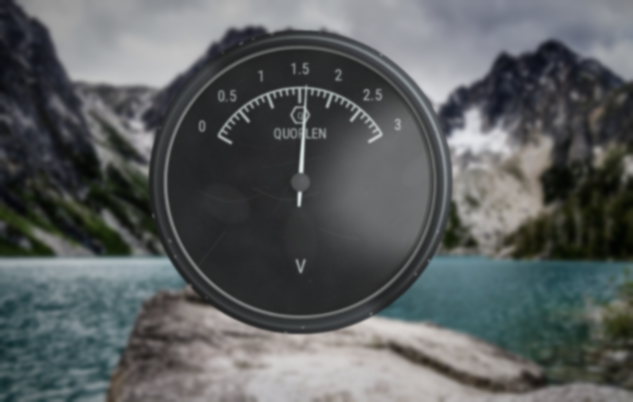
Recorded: 1.6 V
